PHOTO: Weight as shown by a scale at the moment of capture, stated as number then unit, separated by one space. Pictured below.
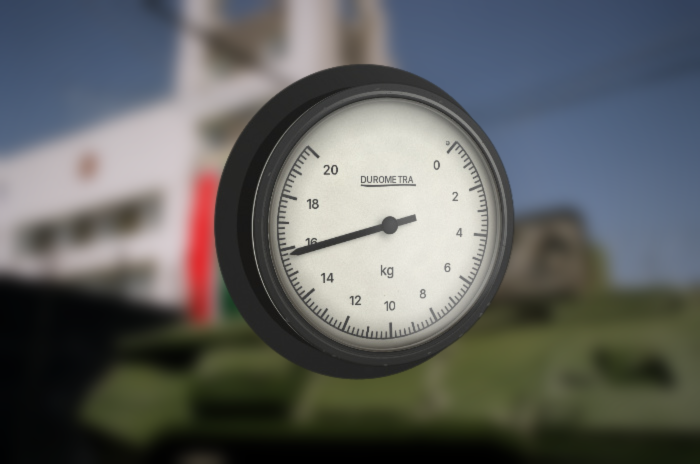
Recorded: 15.8 kg
